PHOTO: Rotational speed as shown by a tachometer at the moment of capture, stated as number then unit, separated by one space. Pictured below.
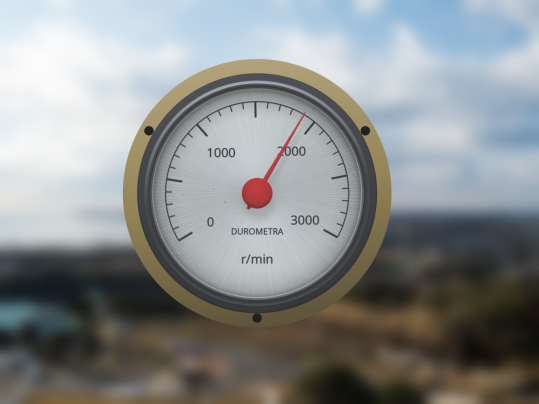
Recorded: 1900 rpm
